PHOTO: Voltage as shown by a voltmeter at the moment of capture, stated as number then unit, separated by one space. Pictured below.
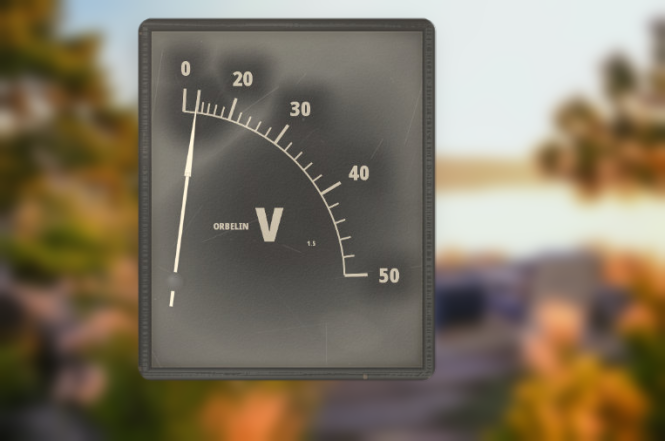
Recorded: 10 V
